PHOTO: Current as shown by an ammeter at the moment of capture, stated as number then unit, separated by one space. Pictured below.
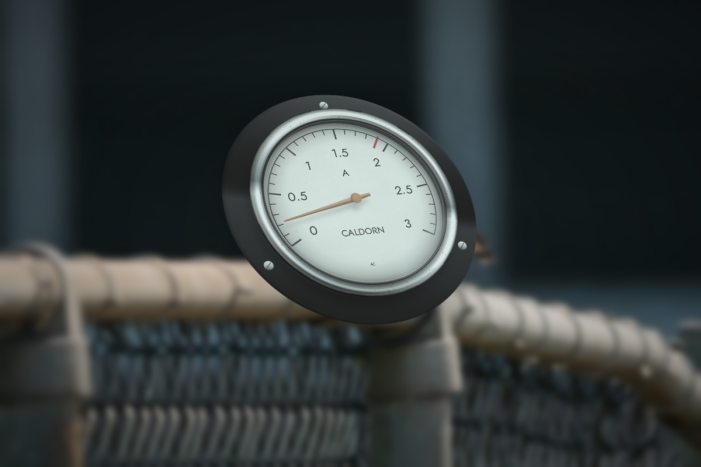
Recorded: 0.2 A
